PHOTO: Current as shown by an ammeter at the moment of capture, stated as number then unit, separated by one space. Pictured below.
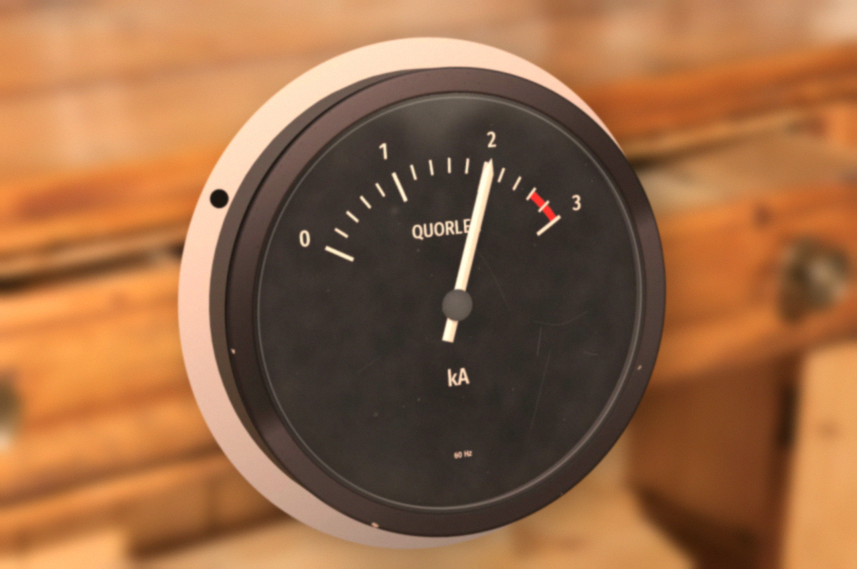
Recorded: 2 kA
